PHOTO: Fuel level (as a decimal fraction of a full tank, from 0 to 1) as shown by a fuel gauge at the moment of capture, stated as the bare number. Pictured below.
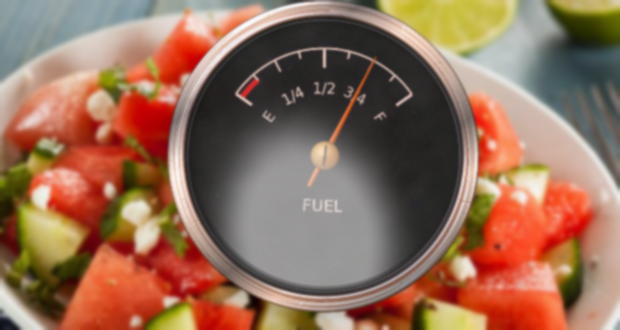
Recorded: 0.75
